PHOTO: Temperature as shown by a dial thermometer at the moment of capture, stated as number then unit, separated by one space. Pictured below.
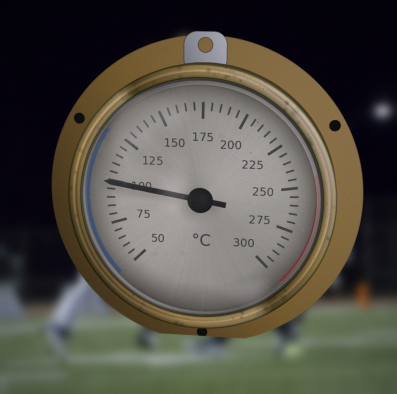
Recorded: 100 °C
